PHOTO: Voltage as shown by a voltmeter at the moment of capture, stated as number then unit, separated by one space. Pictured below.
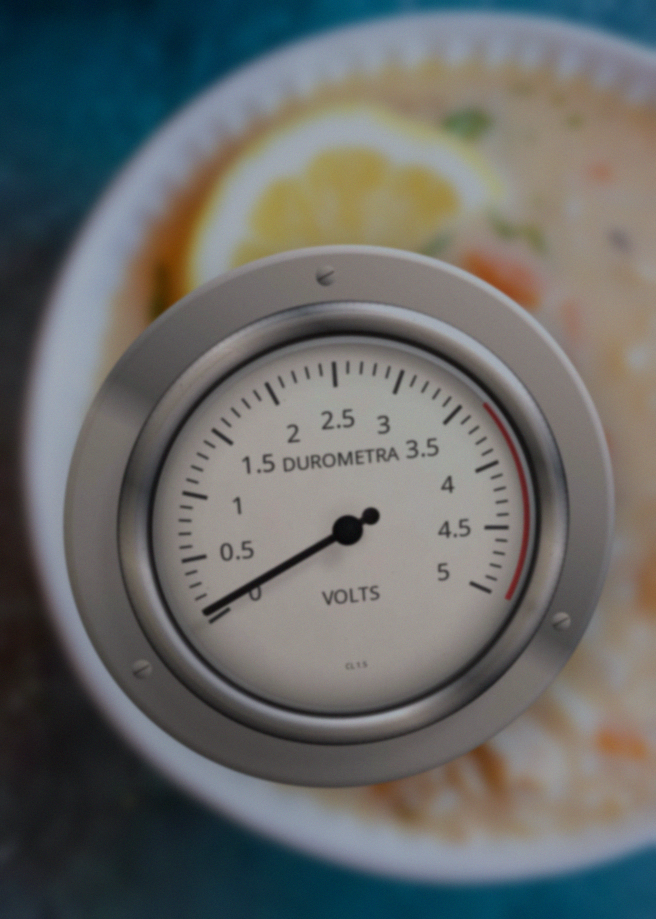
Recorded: 0.1 V
